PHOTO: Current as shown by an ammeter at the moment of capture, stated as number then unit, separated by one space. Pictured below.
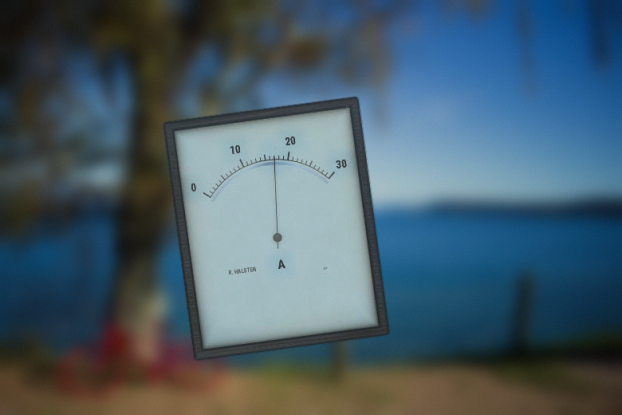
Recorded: 17 A
